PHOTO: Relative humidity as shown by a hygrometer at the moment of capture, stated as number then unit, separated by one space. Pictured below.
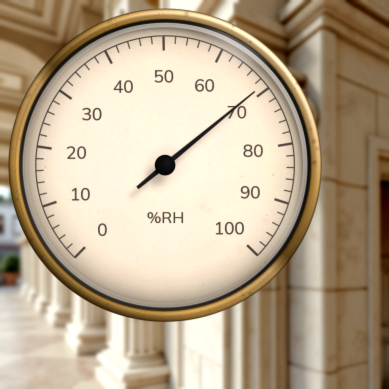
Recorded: 69 %
